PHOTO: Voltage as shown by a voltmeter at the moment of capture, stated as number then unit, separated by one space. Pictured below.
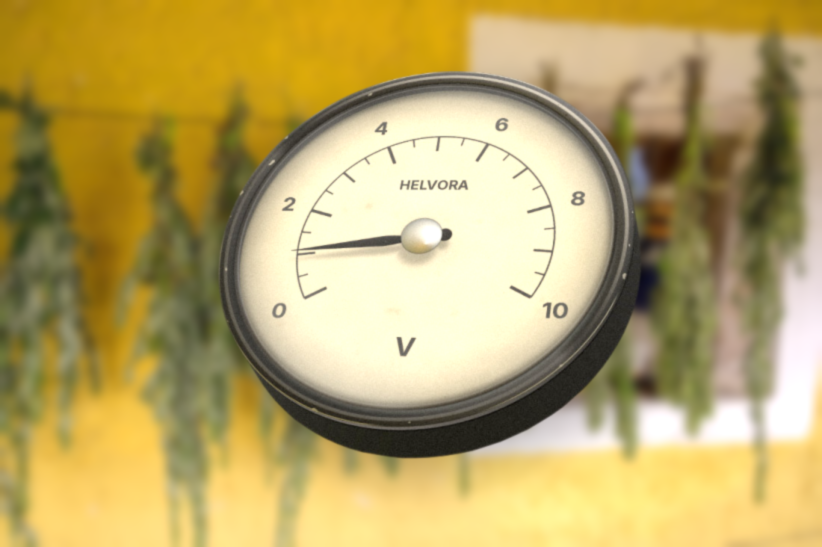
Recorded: 1 V
